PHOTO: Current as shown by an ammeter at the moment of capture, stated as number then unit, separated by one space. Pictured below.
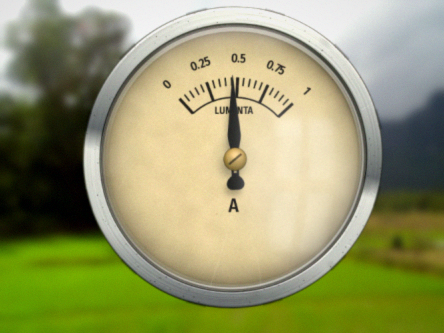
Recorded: 0.45 A
